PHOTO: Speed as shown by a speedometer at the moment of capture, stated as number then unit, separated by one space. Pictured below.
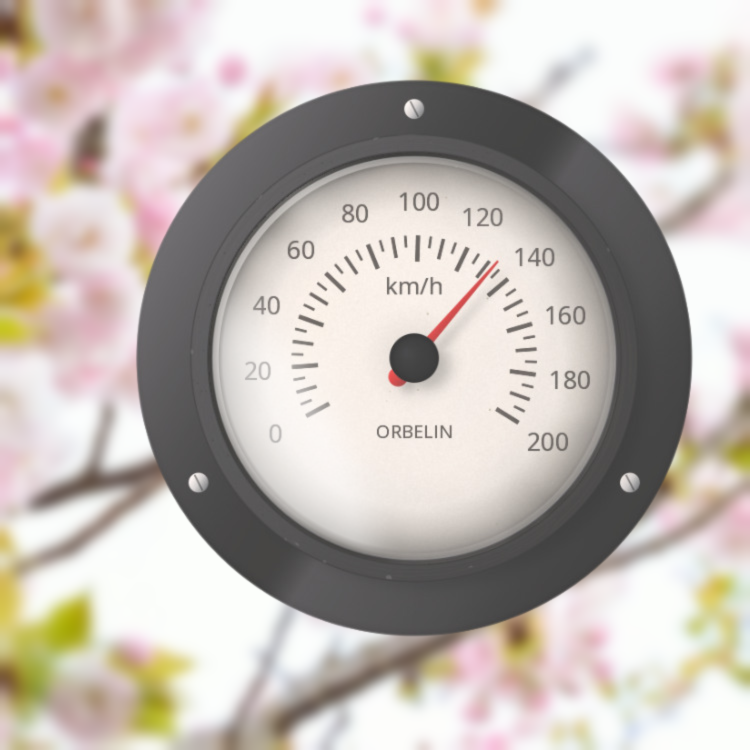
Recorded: 132.5 km/h
